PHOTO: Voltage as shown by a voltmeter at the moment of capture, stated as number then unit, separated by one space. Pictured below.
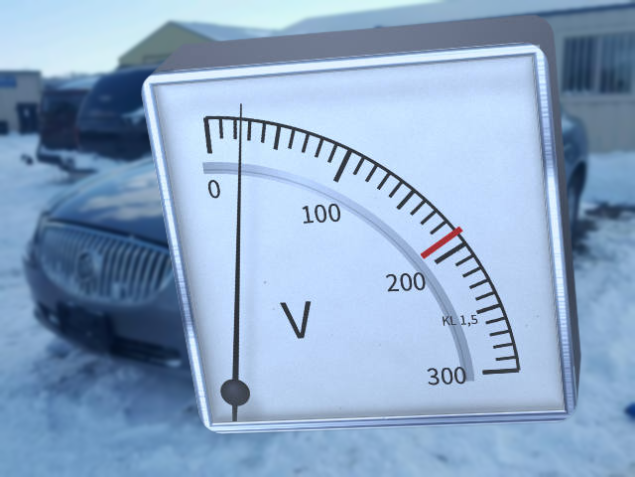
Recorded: 25 V
